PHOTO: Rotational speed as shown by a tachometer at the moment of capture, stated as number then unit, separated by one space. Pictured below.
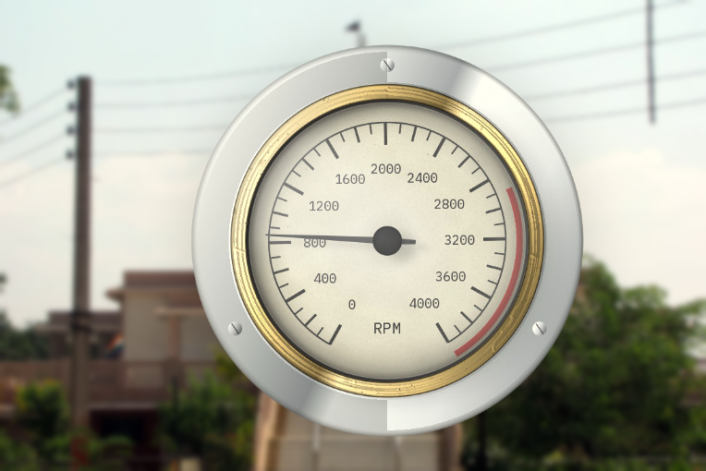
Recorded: 850 rpm
